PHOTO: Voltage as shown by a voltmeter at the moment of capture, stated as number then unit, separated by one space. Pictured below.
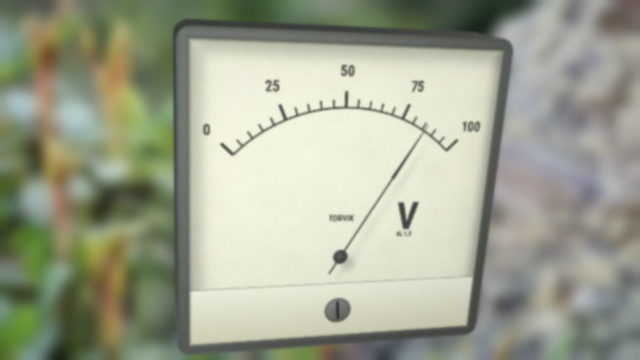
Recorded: 85 V
